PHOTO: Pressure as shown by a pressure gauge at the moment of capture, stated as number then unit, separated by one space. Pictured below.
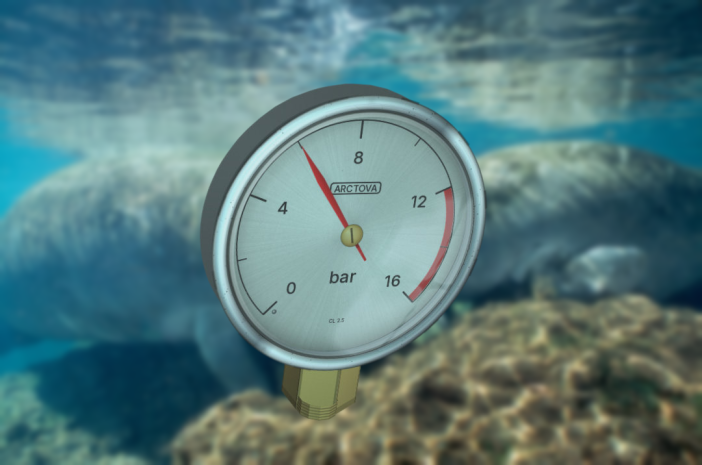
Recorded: 6 bar
